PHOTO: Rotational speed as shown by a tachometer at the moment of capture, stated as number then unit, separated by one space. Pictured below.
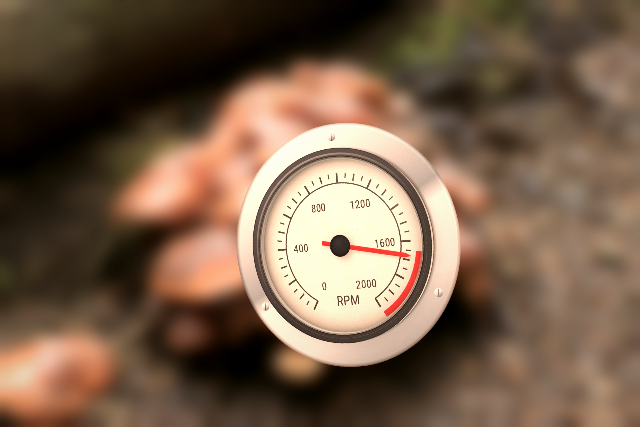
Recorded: 1675 rpm
